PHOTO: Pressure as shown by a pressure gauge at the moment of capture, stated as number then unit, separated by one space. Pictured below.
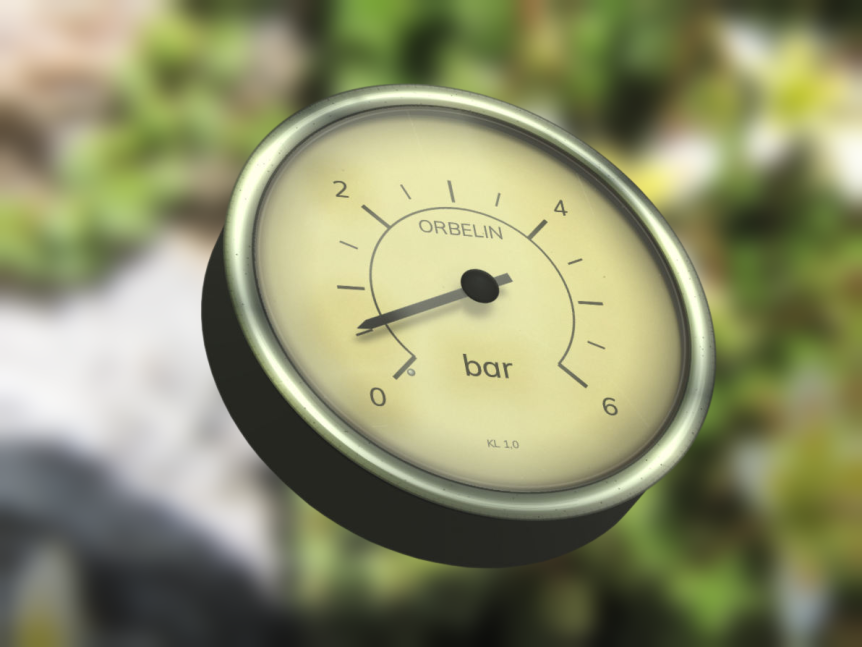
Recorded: 0.5 bar
